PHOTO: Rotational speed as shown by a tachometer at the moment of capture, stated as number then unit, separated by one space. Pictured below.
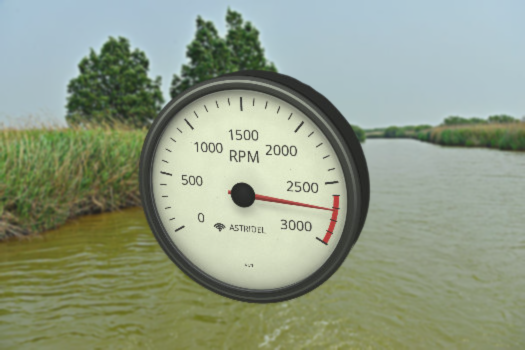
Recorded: 2700 rpm
